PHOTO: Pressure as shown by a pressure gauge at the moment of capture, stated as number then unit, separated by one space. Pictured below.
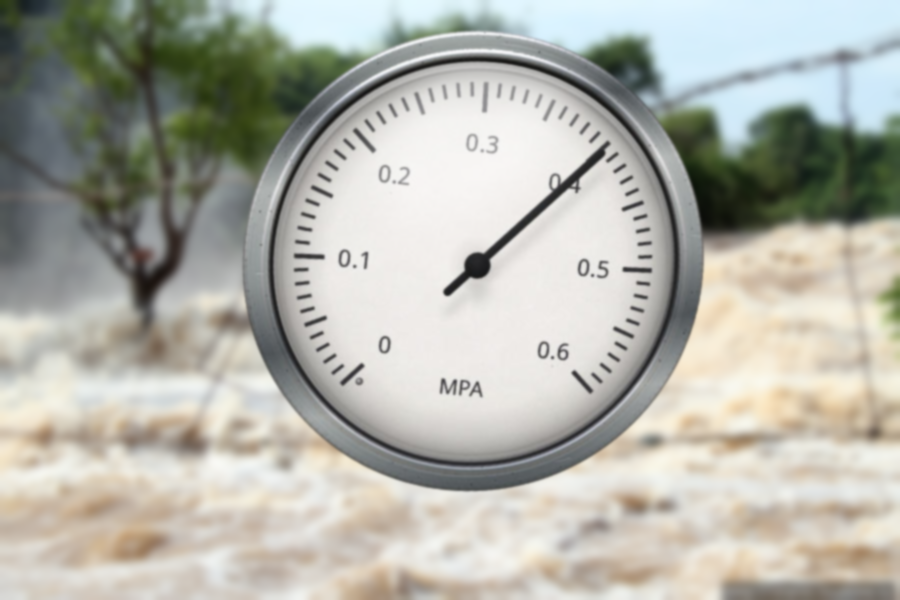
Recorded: 0.4 MPa
